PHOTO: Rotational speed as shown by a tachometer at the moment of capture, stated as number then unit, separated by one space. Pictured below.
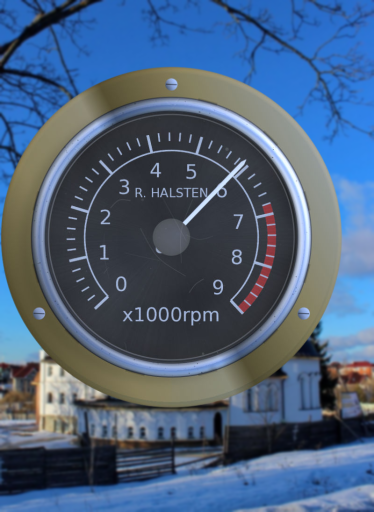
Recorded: 5900 rpm
